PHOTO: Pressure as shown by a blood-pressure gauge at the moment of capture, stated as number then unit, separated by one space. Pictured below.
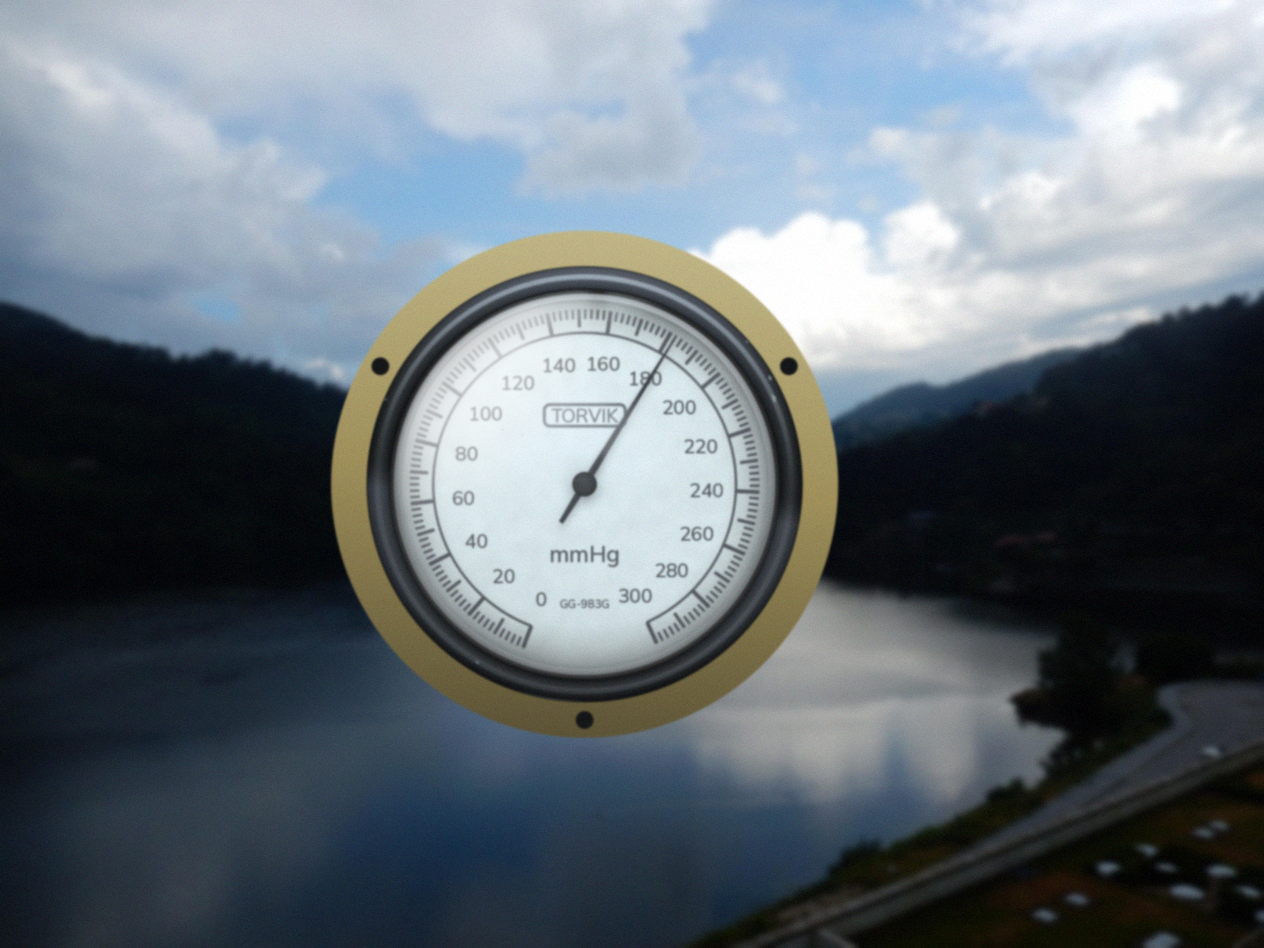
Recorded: 182 mmHg
